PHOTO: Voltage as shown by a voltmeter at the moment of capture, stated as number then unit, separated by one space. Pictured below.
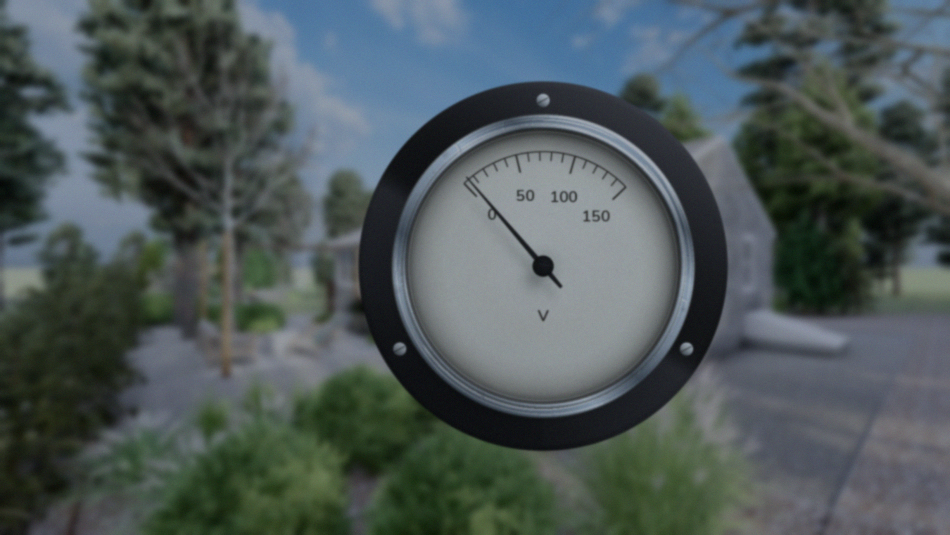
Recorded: 5 V
